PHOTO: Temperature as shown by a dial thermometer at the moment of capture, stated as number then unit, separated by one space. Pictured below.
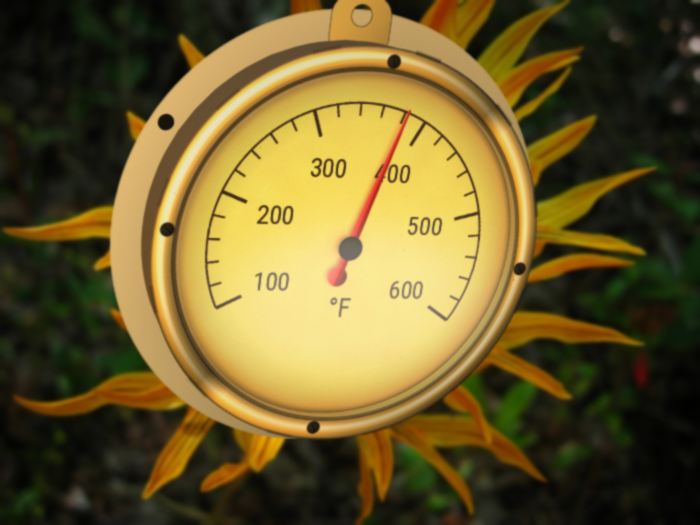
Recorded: 380 °F
